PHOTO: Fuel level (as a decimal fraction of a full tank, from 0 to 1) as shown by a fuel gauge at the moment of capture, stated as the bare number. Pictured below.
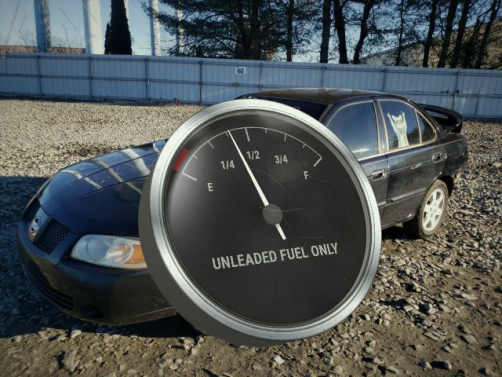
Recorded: 0.375
